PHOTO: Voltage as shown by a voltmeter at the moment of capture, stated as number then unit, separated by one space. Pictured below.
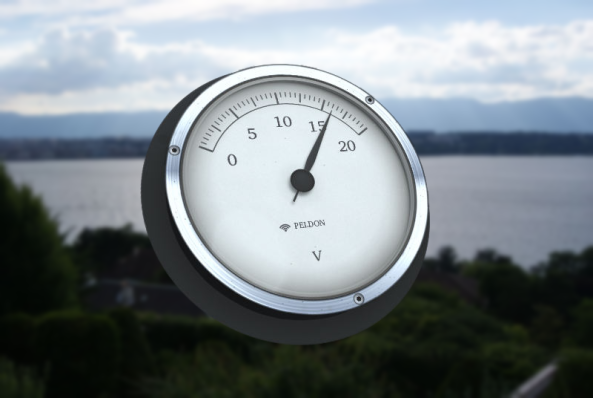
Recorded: 16 V
